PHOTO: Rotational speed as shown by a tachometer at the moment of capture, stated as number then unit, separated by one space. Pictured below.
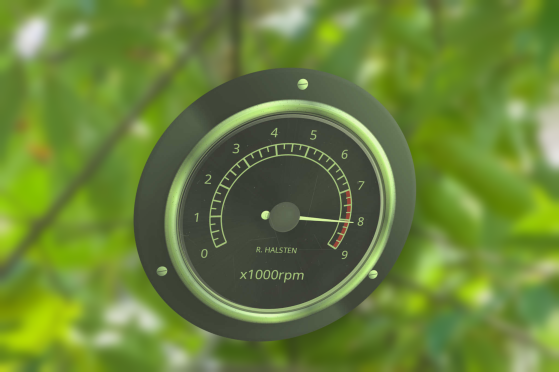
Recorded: 8000 rpm
